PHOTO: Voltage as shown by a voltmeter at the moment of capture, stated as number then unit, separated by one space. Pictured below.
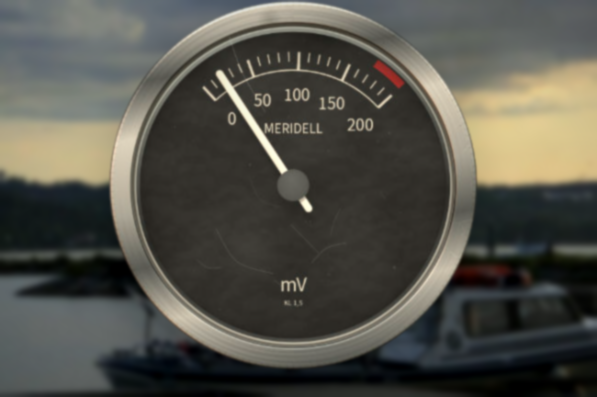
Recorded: 20 mV
